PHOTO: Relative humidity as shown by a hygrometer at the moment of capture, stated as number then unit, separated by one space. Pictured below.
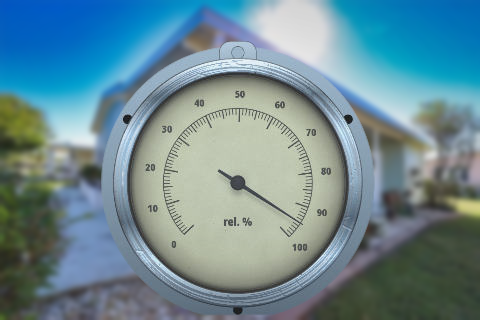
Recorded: 95 %
